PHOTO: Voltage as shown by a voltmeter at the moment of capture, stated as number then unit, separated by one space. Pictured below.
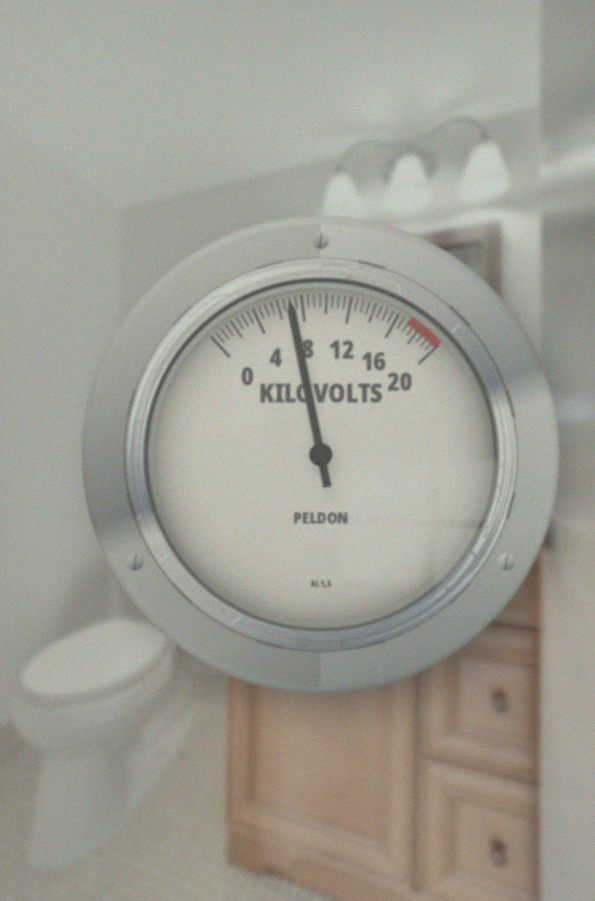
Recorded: 7 kV
